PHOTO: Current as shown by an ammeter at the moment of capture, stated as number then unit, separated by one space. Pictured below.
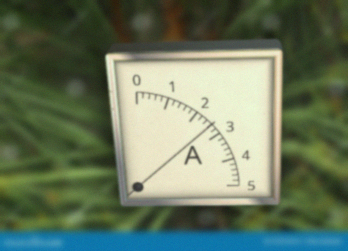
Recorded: 2.6 A
